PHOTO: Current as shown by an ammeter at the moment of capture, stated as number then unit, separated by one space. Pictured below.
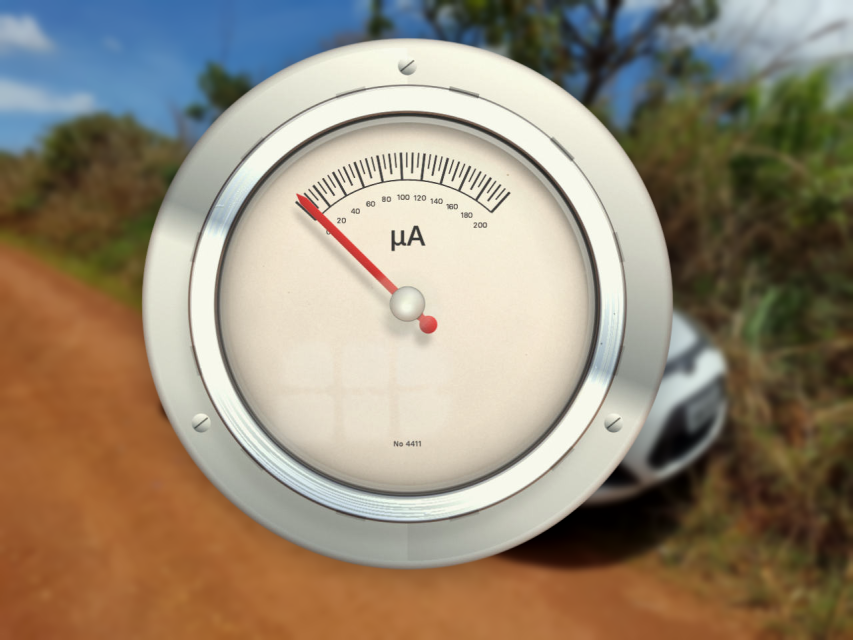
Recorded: 5 µA
